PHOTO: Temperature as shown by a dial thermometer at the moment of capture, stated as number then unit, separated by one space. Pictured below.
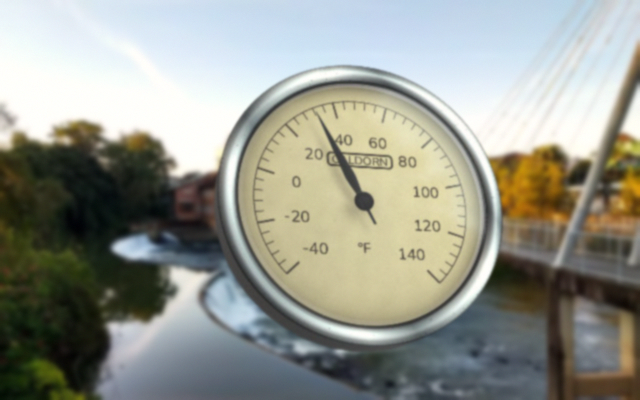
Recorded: 32 °F
